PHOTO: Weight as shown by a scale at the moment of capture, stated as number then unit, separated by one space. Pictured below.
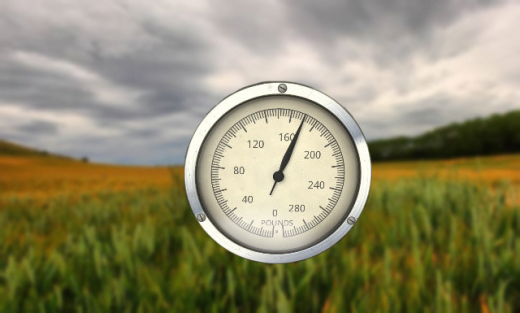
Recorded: 170 lb
